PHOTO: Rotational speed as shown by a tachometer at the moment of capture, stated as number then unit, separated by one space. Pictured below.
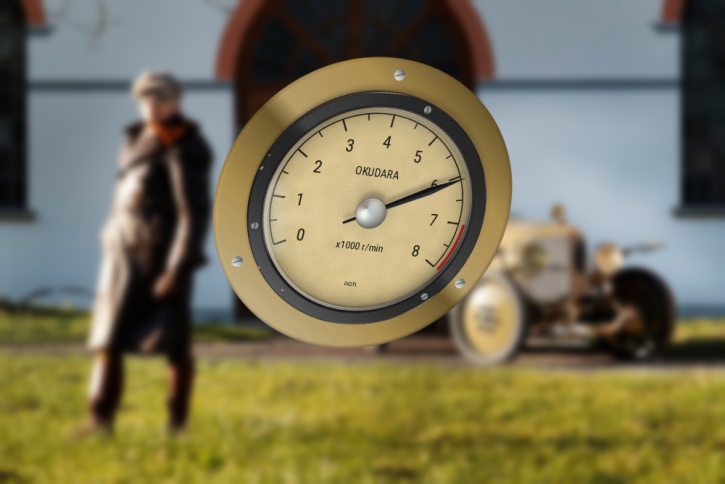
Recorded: 6000 rpm
